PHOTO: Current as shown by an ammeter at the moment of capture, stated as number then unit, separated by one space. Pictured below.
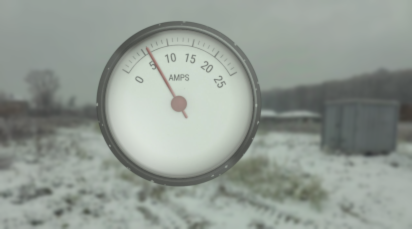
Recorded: 6 A
